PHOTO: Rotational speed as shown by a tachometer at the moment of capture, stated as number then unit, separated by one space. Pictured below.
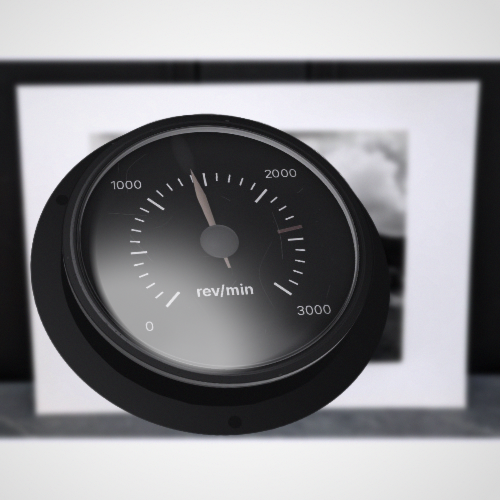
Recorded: 1400 rpm
